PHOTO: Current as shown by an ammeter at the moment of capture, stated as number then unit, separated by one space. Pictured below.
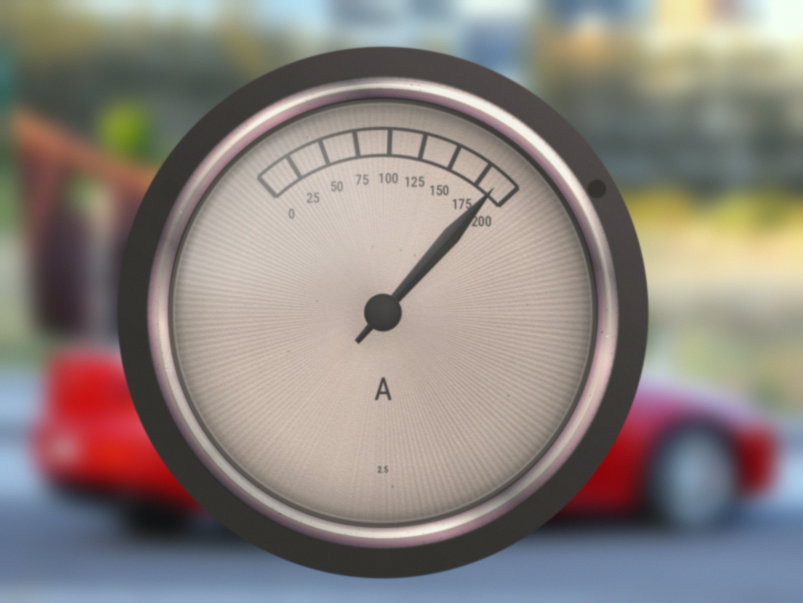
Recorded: 187.5 A
